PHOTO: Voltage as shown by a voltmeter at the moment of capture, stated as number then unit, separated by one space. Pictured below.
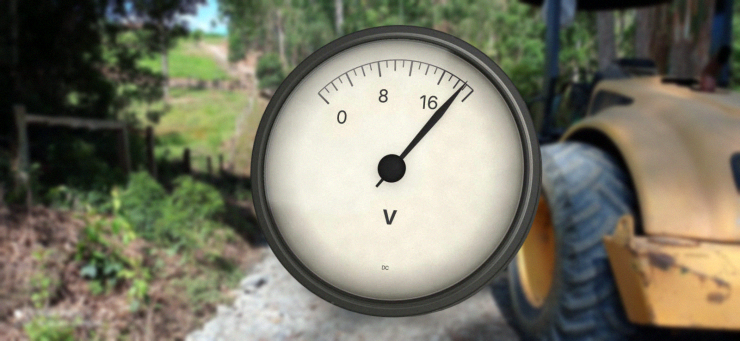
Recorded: 19 V
